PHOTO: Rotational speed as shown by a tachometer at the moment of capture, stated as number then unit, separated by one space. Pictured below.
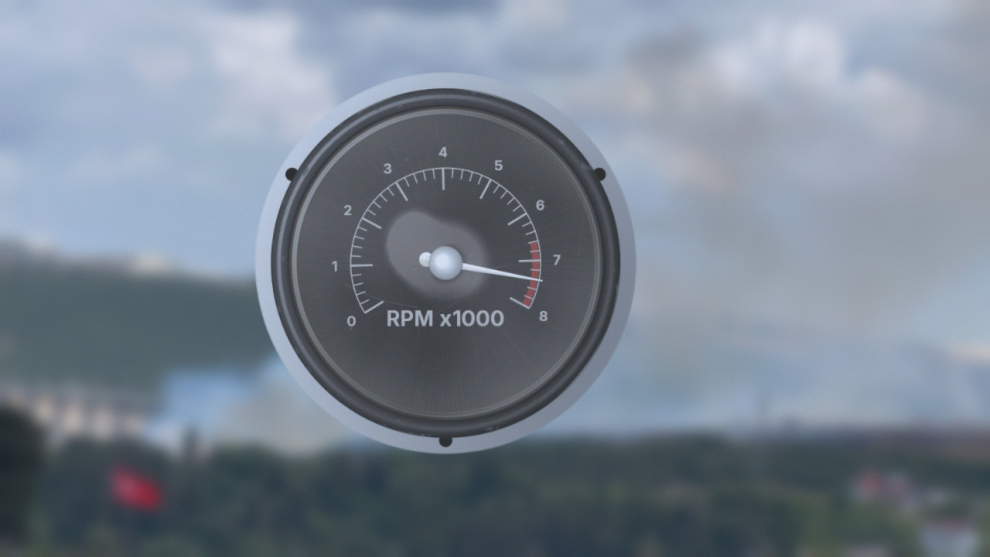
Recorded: 7400 rpm
